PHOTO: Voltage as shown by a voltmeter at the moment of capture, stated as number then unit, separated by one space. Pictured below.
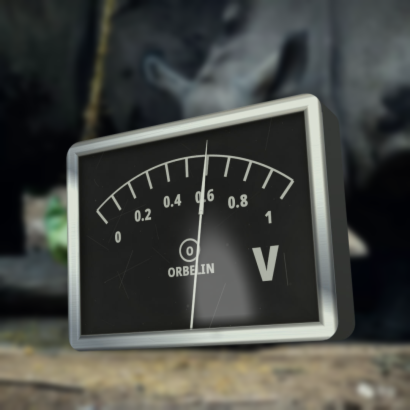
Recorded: 0.6 V
